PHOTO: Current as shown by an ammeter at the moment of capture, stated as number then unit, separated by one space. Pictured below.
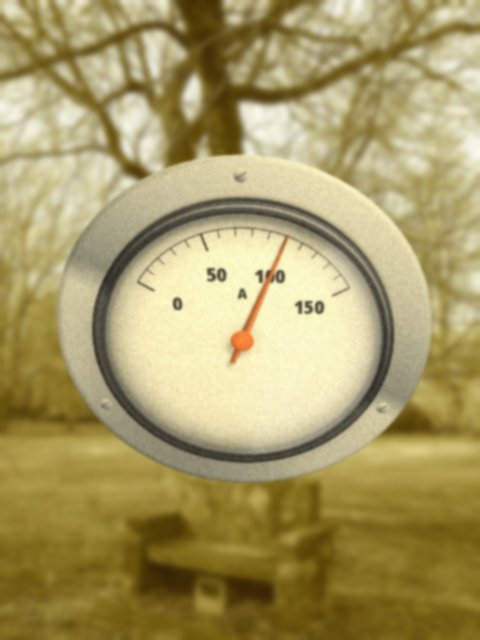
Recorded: 100 A
